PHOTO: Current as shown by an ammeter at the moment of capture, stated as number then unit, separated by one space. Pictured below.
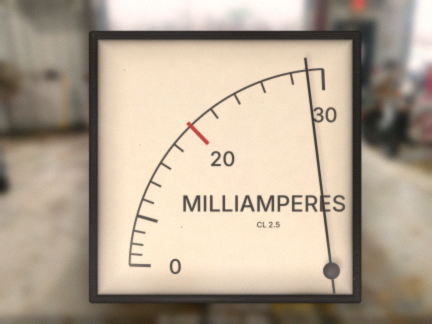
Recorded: 29 mA
